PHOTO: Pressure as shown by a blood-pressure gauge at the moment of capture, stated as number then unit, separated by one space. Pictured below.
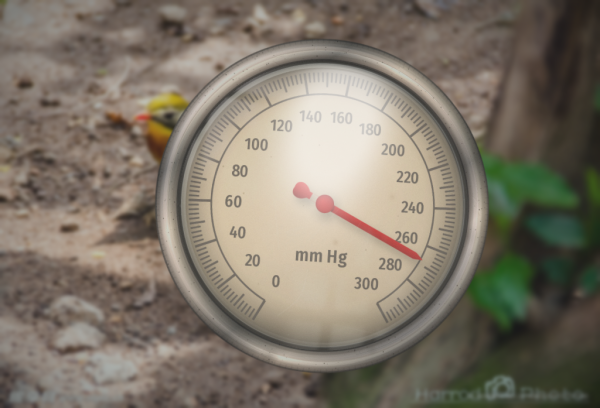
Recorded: 268 mmHg
